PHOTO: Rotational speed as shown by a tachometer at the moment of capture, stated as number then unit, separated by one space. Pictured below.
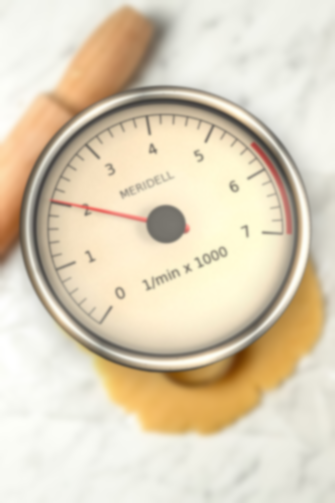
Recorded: 2000 rpm
